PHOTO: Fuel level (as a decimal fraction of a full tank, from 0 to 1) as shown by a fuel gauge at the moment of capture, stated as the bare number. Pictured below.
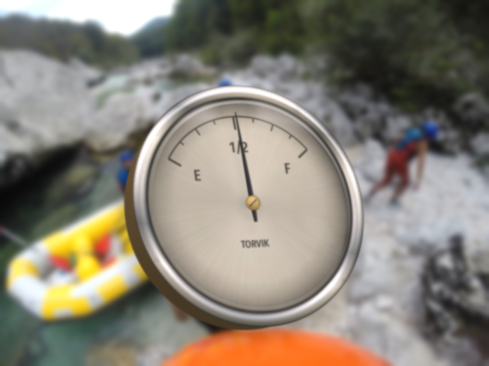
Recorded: 0.5
